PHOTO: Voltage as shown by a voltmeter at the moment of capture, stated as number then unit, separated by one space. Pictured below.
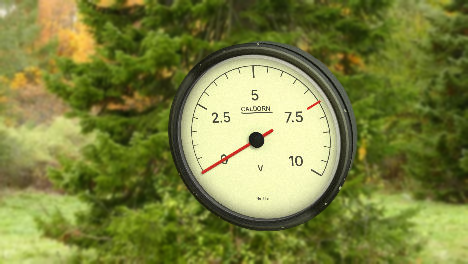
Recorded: 0 V
